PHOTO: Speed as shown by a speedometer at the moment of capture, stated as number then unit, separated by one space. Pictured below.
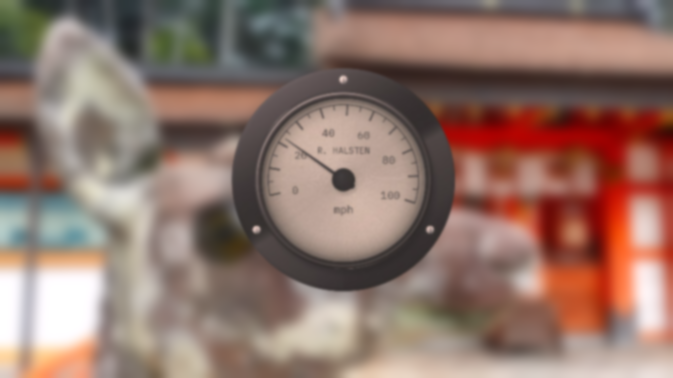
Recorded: 22.5 mph
